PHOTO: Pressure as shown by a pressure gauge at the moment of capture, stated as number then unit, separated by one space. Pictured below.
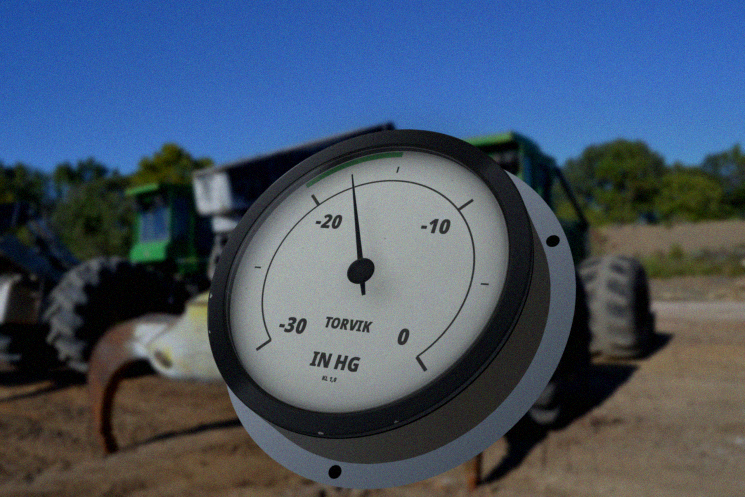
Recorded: -17.5 inHg
